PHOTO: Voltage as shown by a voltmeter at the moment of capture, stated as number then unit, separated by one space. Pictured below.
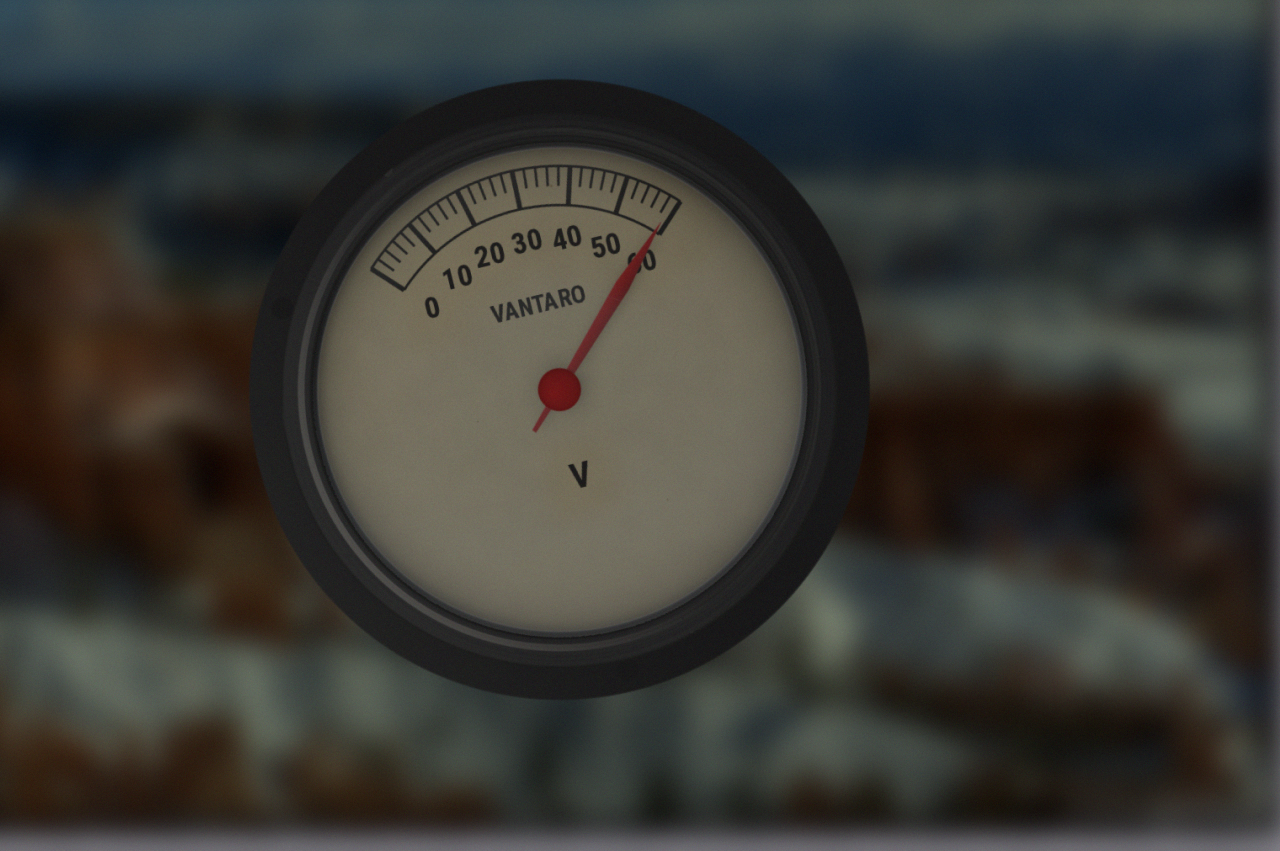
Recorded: 59 V
